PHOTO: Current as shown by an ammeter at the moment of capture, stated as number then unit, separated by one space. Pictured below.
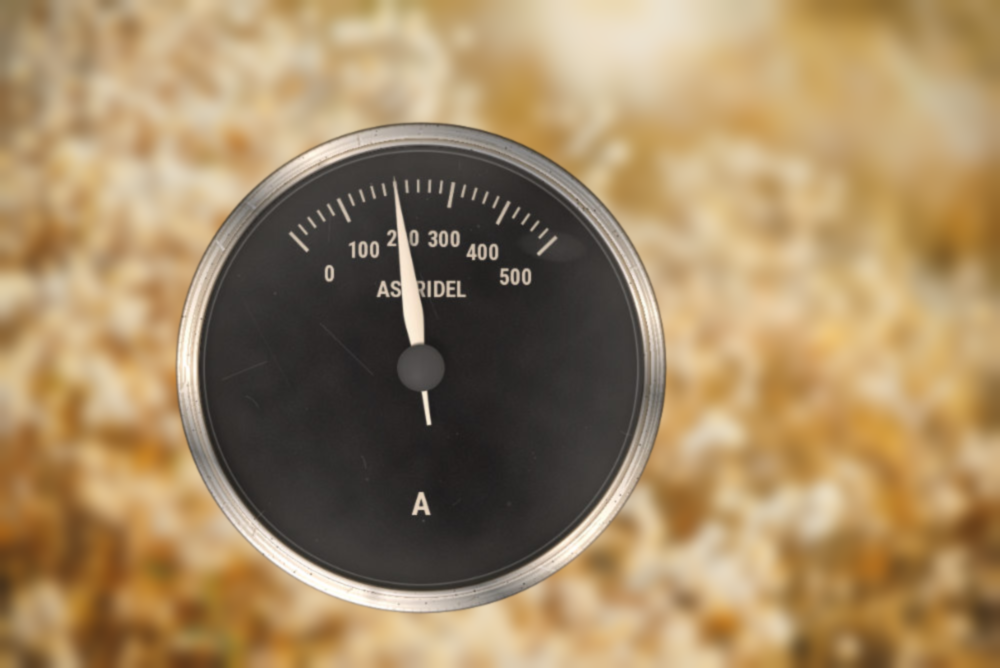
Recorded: 200 A
